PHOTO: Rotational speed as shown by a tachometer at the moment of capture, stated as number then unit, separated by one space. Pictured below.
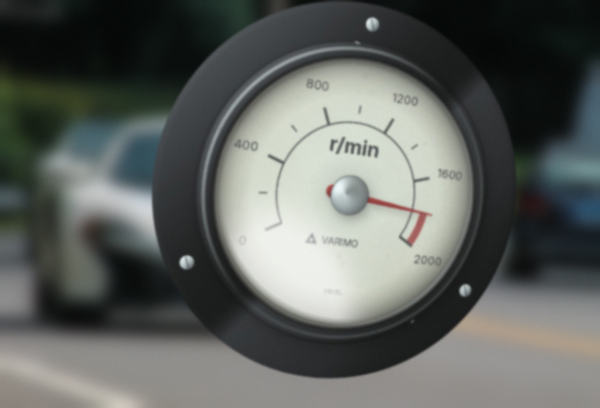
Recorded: 1800 rpm
